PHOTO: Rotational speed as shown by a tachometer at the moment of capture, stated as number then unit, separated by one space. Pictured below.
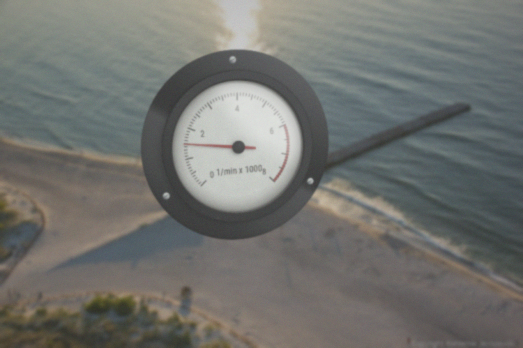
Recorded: 1500 rpm
